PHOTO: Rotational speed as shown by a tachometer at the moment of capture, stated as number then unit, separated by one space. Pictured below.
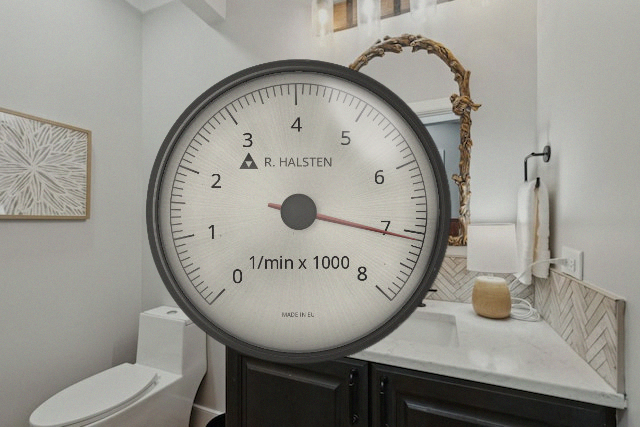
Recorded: 7100 rpm
